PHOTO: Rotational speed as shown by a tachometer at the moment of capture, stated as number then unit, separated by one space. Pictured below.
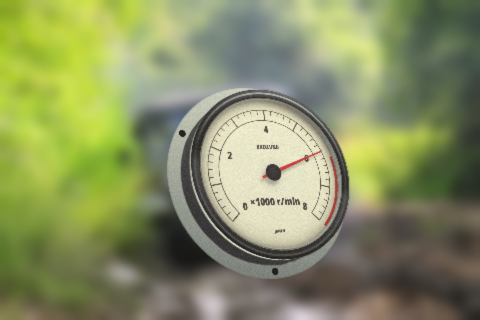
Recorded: 6000 rpm
